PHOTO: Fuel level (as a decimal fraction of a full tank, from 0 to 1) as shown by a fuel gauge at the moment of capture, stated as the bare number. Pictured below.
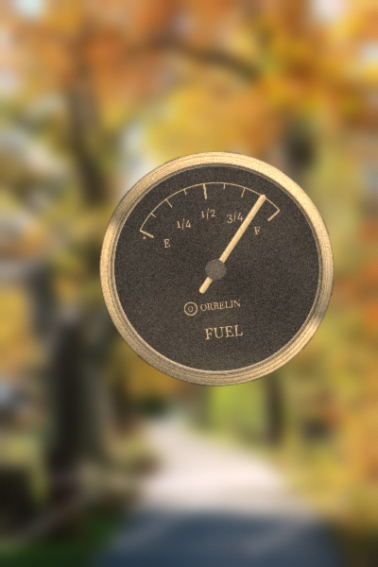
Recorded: 0.875
